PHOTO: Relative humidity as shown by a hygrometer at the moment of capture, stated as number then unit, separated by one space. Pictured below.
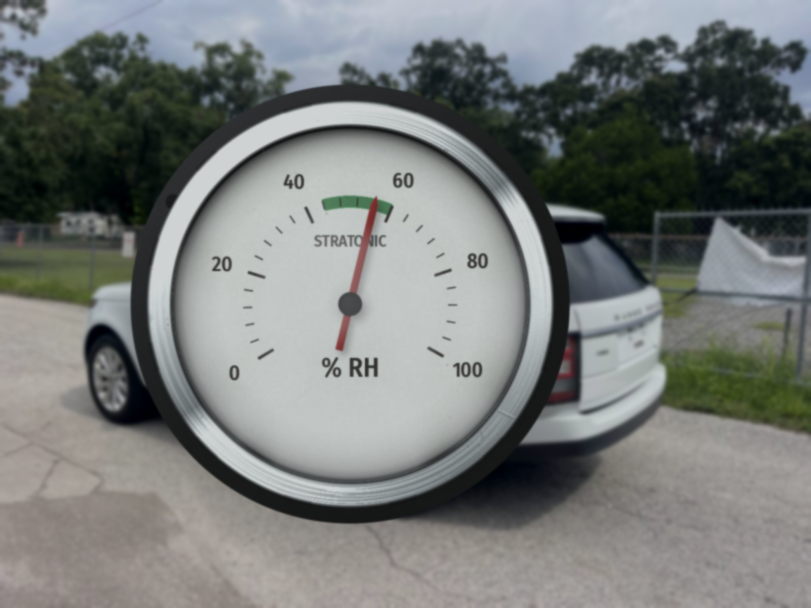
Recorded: 56 %
